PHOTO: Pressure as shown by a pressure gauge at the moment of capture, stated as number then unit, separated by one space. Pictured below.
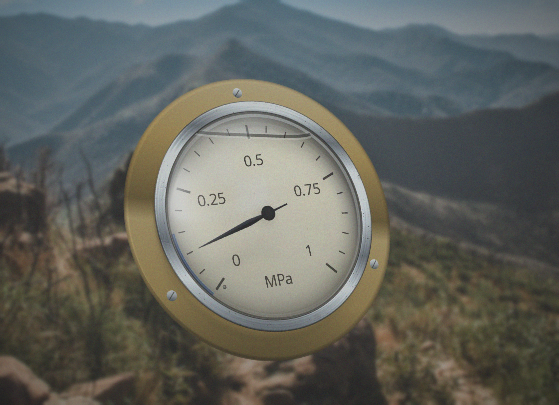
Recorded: 0.1 MPa
